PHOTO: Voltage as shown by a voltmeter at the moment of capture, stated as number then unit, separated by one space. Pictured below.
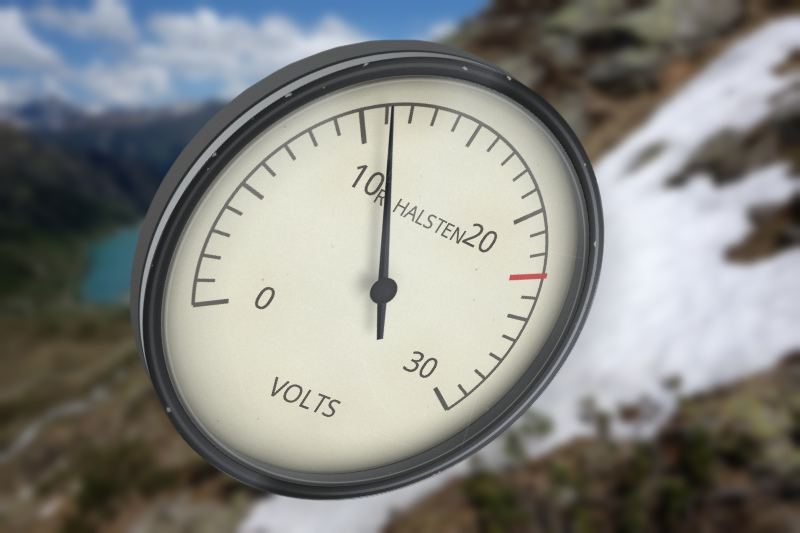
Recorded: 11 V
